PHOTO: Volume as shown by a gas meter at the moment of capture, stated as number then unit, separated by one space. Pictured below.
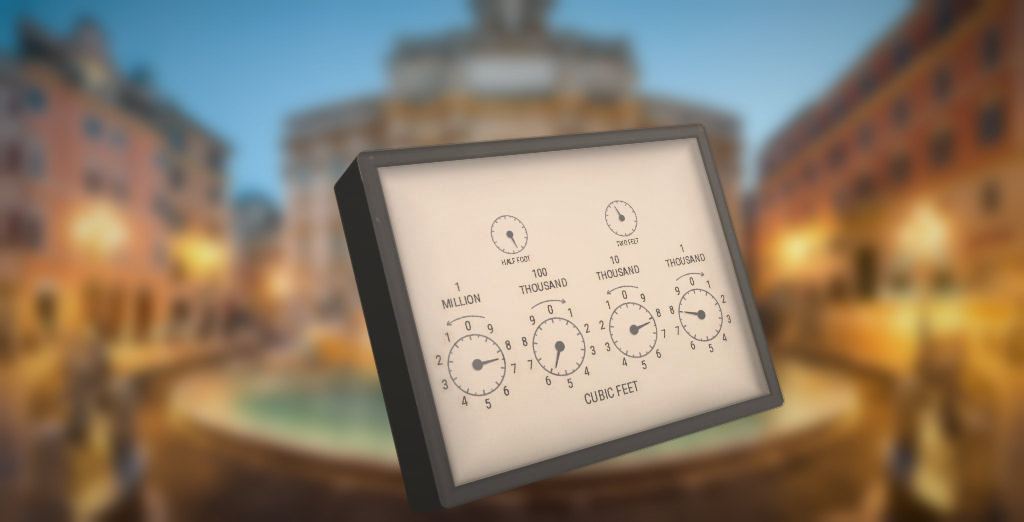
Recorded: 757800 ft³
